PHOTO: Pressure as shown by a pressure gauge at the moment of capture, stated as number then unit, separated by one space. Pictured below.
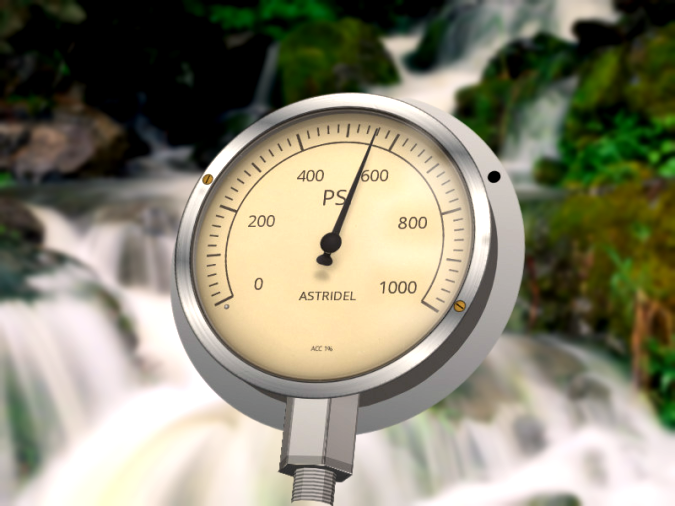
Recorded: 560 psi
